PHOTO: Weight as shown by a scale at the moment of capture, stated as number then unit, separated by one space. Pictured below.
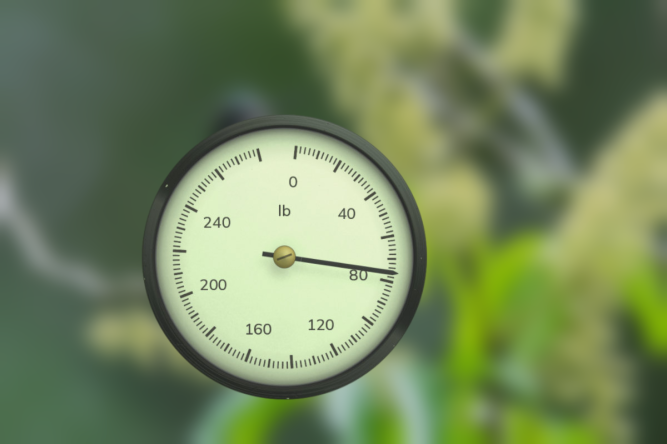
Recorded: 76 lb
